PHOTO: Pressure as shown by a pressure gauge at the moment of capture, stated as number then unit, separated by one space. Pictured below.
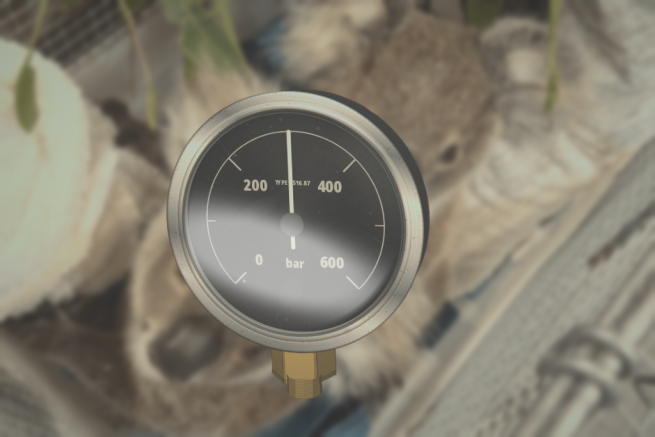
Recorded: 300 bar
